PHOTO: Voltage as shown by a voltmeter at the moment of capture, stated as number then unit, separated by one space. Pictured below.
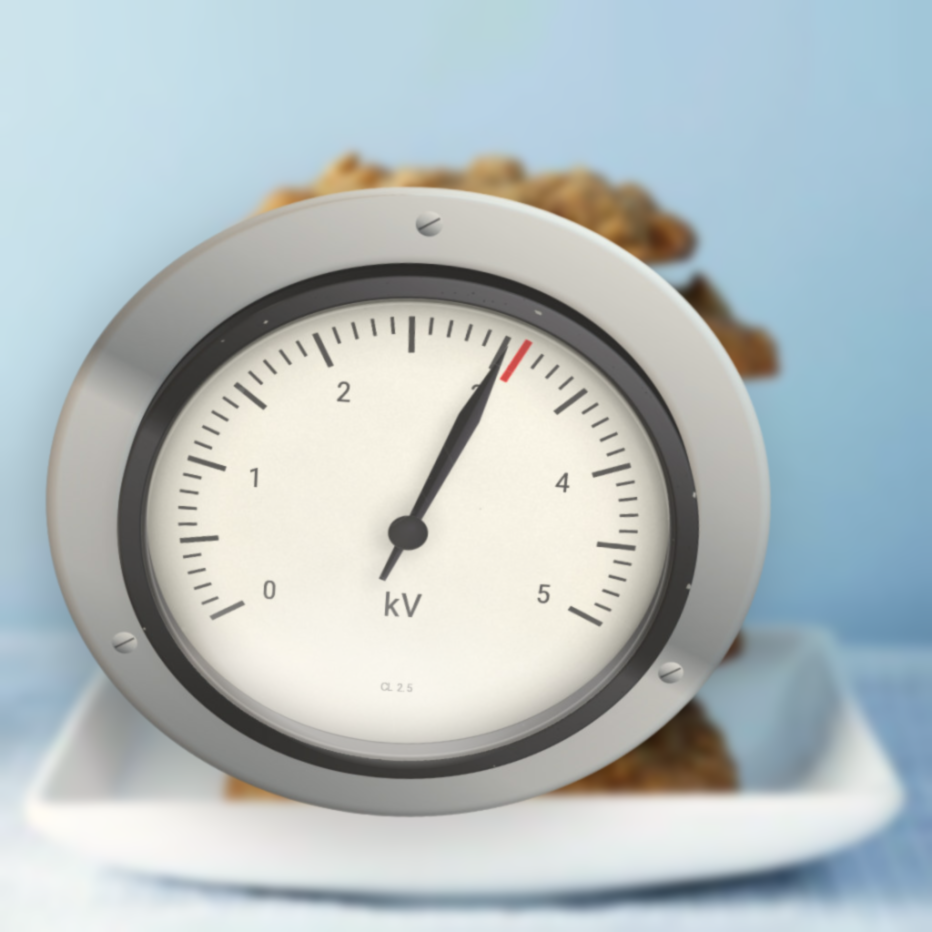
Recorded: 3 kV
